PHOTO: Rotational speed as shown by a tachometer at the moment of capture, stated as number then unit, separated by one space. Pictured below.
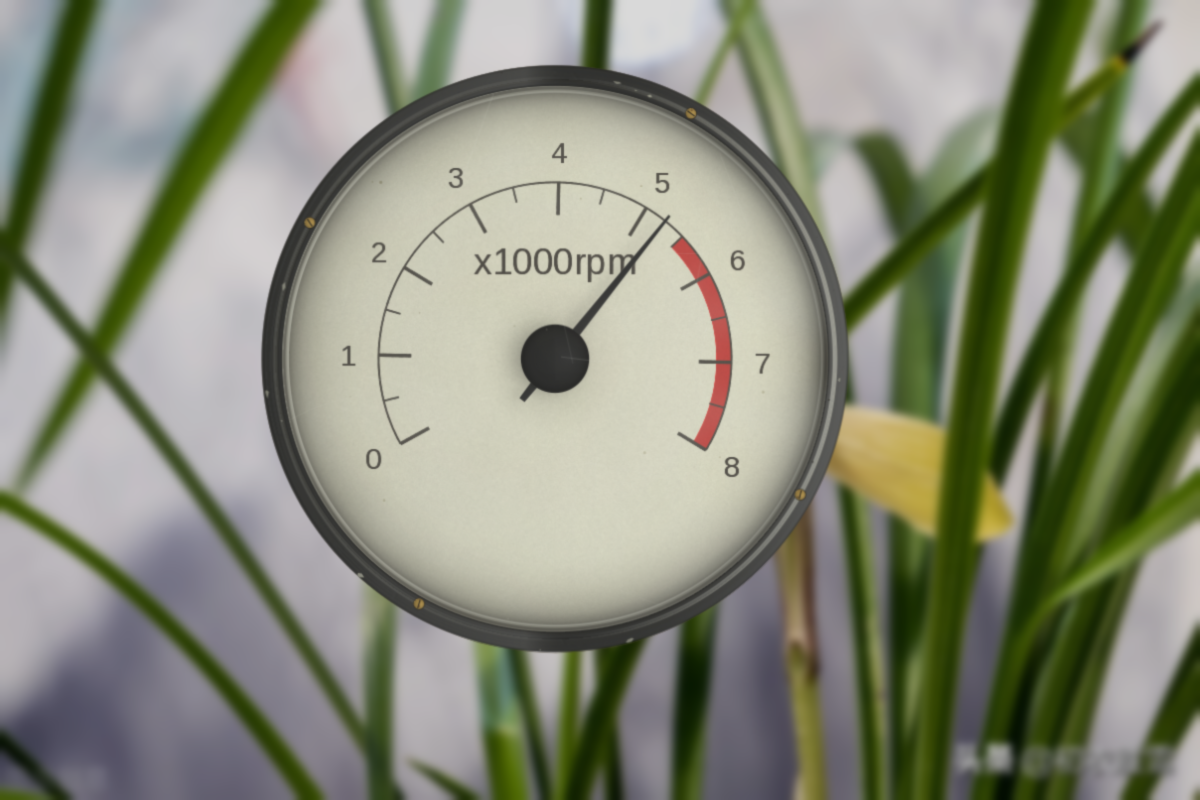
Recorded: 5250 rpm
